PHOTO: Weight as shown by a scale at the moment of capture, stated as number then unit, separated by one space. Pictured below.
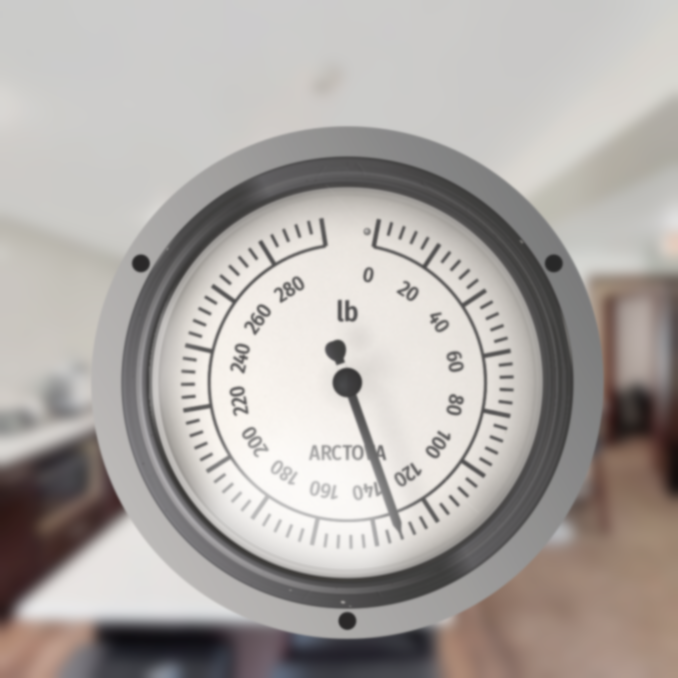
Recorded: 132 lb
